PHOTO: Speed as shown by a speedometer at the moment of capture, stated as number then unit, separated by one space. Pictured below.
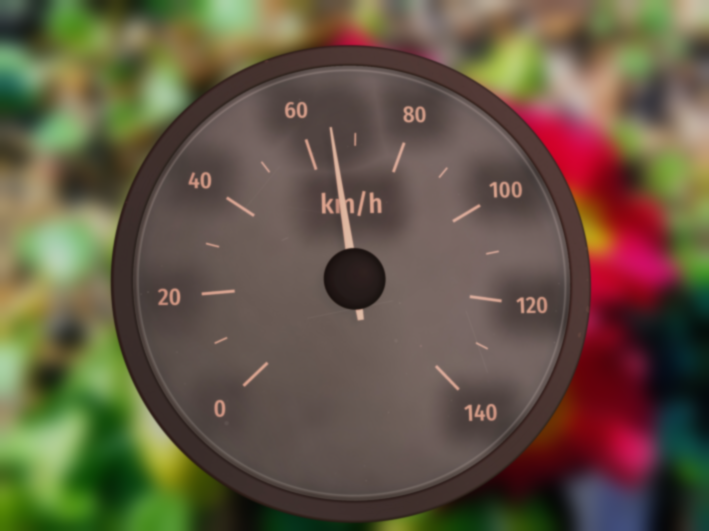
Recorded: 65 km/h
